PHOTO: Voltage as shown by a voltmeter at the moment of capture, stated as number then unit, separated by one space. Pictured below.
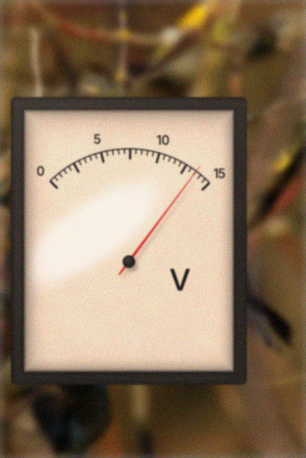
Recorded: 13.5 V
